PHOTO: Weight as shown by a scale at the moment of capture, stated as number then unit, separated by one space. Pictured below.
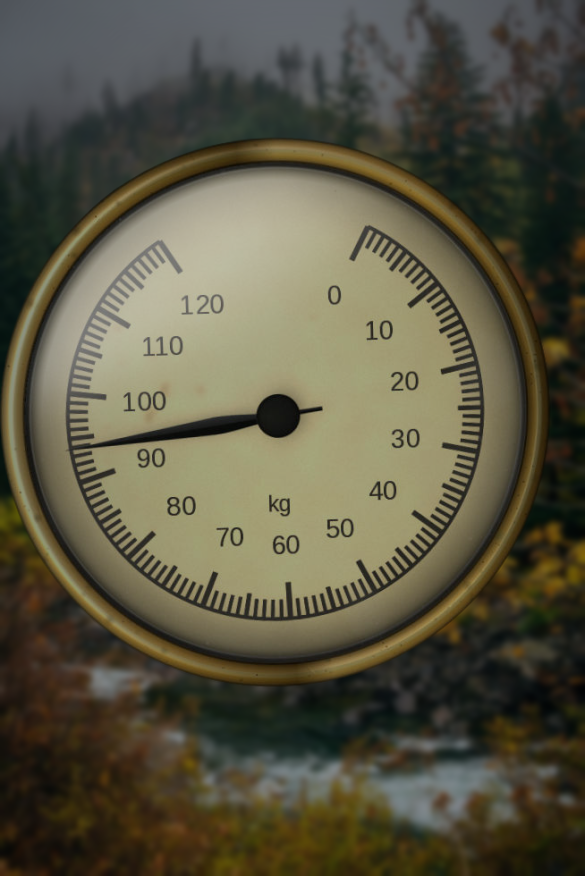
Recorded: 94 kg
